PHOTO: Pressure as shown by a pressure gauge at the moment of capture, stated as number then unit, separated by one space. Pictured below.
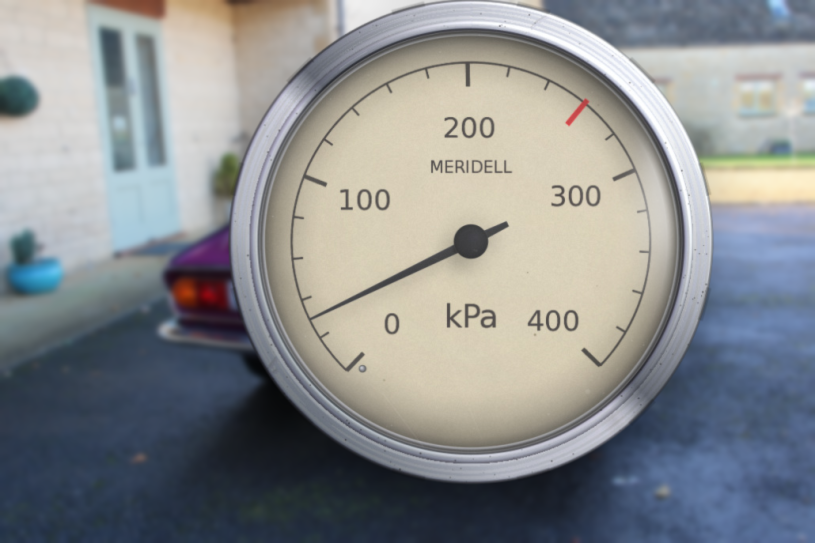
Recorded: 30 kPa
